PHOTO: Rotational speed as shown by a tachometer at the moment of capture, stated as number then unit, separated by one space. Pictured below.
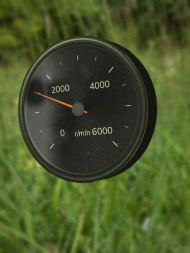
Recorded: 1500 rpm
